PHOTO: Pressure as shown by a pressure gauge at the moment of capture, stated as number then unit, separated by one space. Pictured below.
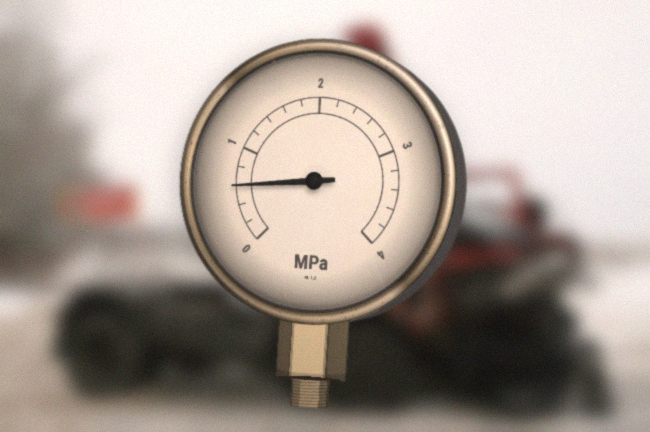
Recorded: 0.6 MPa
